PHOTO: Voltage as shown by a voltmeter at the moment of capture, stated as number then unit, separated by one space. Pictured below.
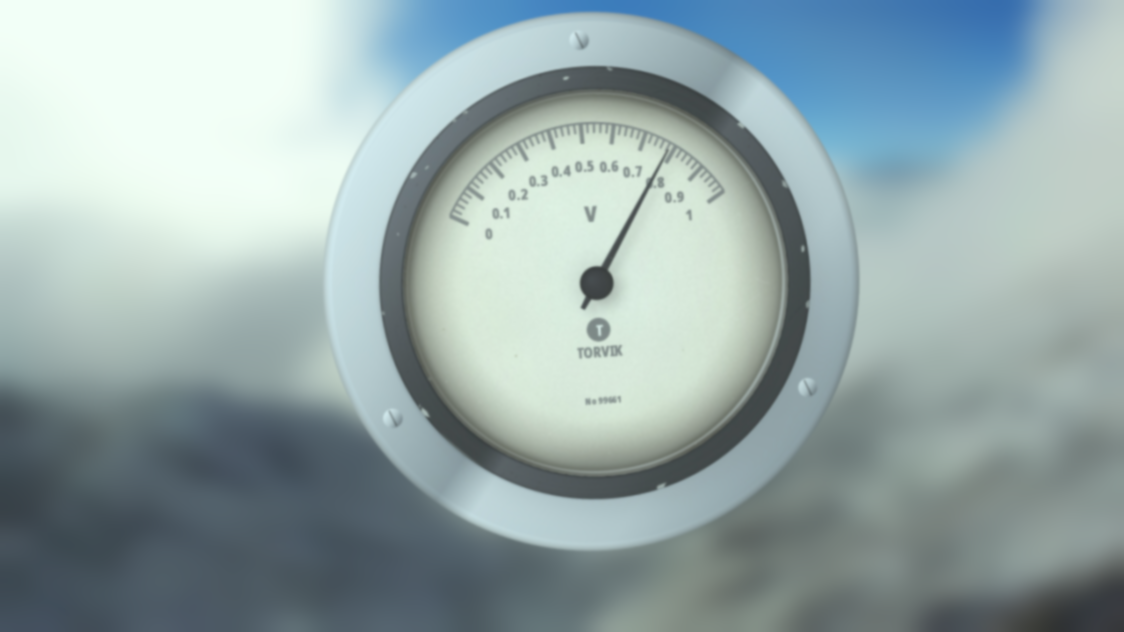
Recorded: 0.78 V
